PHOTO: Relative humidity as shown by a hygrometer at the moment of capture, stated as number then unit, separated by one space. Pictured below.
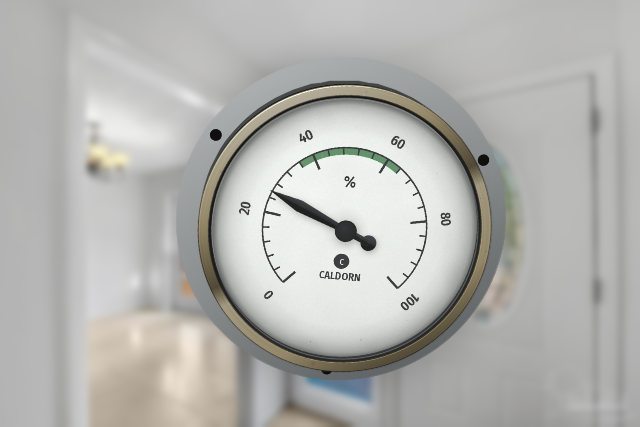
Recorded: 26 %
